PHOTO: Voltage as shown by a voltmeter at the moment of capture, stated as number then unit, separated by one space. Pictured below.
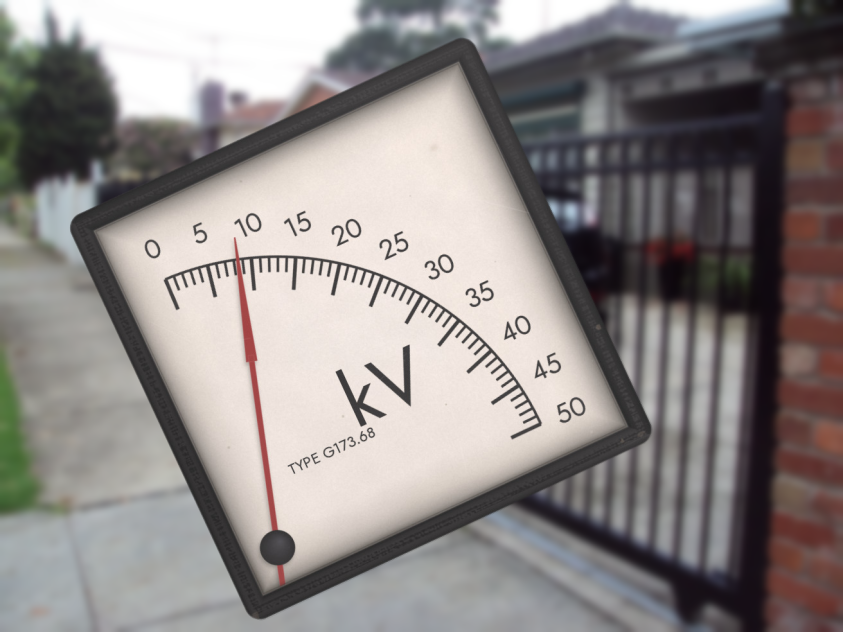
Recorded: 8.5 kV
